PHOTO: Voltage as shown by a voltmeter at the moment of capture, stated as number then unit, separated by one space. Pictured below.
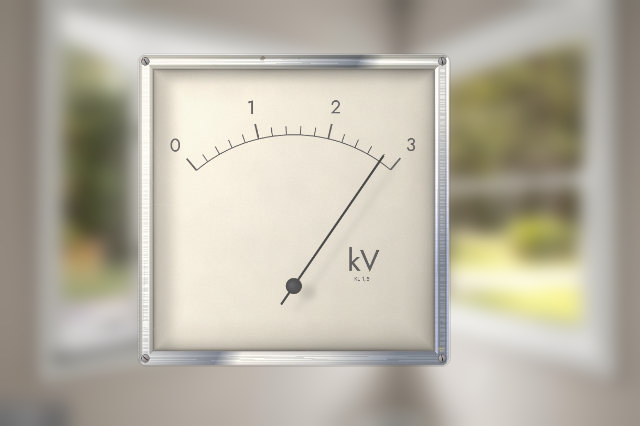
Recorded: 2.8 kV
